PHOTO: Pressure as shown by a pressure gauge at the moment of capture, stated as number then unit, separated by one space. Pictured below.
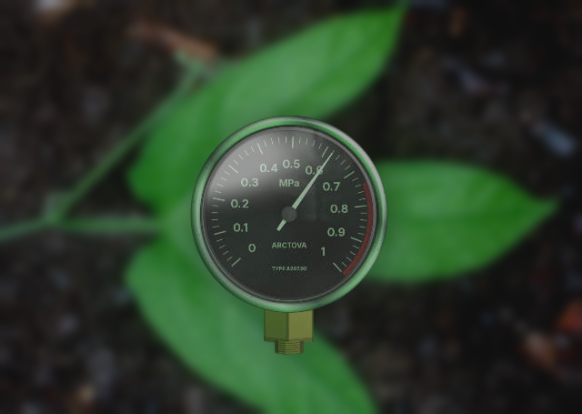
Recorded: 0.62 MPa
